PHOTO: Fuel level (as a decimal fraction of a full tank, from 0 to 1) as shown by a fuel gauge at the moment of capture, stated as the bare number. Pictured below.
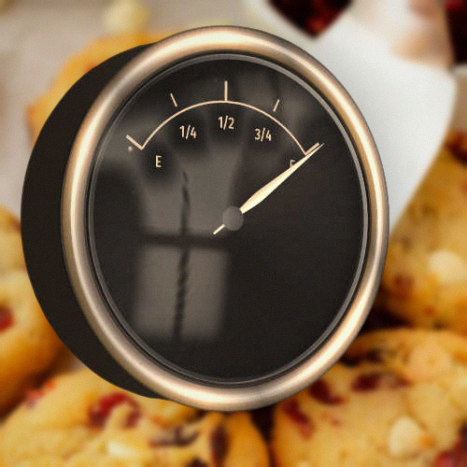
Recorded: 1
